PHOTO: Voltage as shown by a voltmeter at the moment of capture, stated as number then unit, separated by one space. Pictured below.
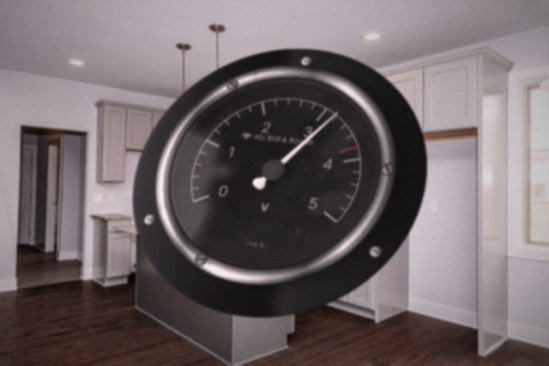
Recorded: 3.2 V
